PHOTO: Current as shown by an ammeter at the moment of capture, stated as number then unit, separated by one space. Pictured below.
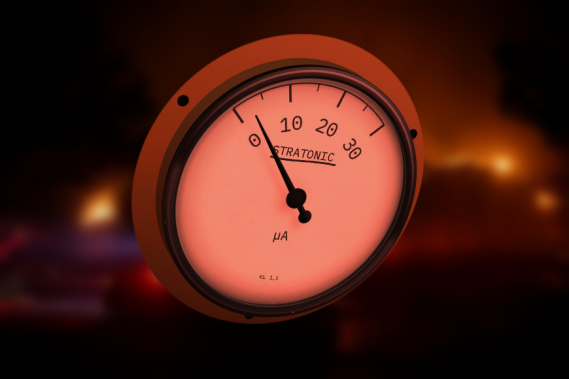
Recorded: 2.5 µA
